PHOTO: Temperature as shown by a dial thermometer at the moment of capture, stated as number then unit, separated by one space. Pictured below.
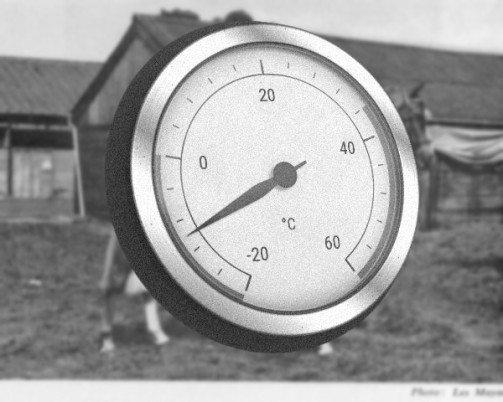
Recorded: -10 °C
